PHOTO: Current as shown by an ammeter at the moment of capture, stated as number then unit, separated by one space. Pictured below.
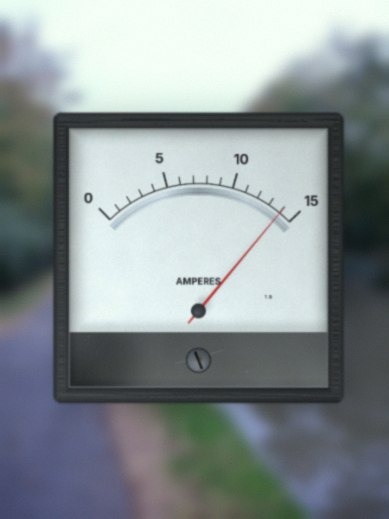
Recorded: 14 A
